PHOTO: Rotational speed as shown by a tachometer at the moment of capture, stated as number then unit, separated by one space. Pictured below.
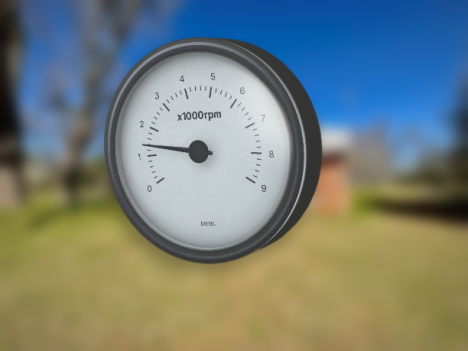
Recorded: 1400 rpm
